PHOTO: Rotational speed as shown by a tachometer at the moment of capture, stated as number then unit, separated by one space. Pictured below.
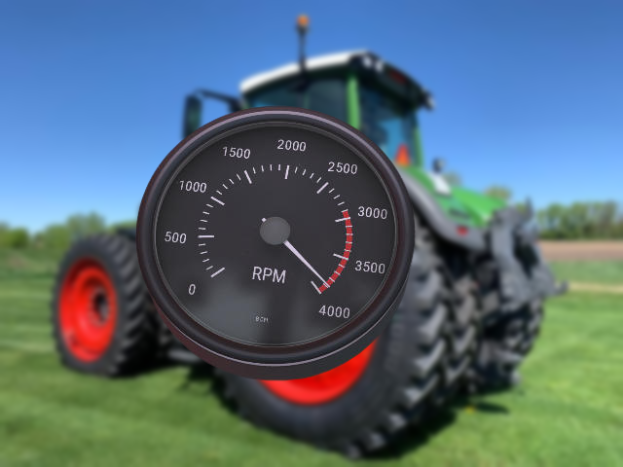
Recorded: 3900 rpm
